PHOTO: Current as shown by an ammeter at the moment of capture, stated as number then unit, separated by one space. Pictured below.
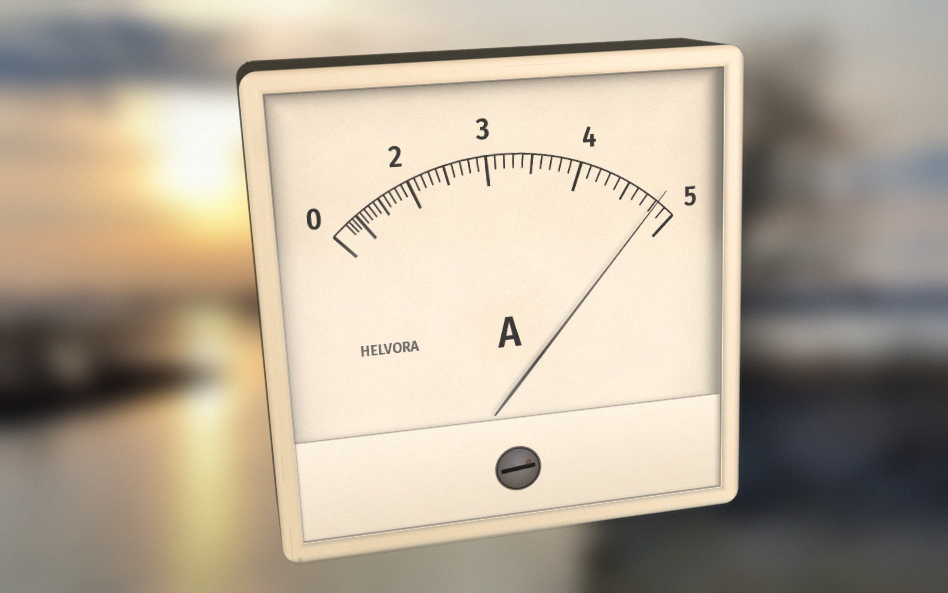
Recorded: 4.8 A
